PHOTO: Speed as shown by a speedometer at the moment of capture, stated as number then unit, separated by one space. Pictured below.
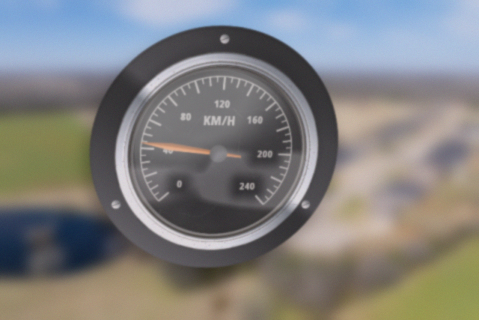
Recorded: 45 km/h
